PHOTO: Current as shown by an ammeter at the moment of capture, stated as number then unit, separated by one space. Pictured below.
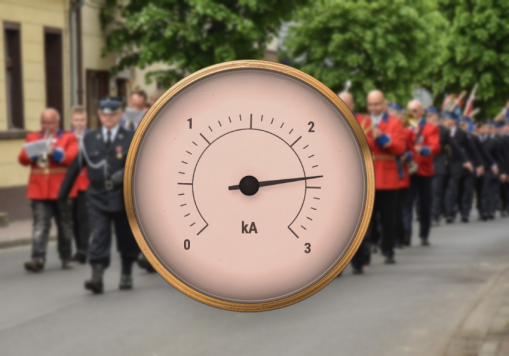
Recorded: 2.4 kA
